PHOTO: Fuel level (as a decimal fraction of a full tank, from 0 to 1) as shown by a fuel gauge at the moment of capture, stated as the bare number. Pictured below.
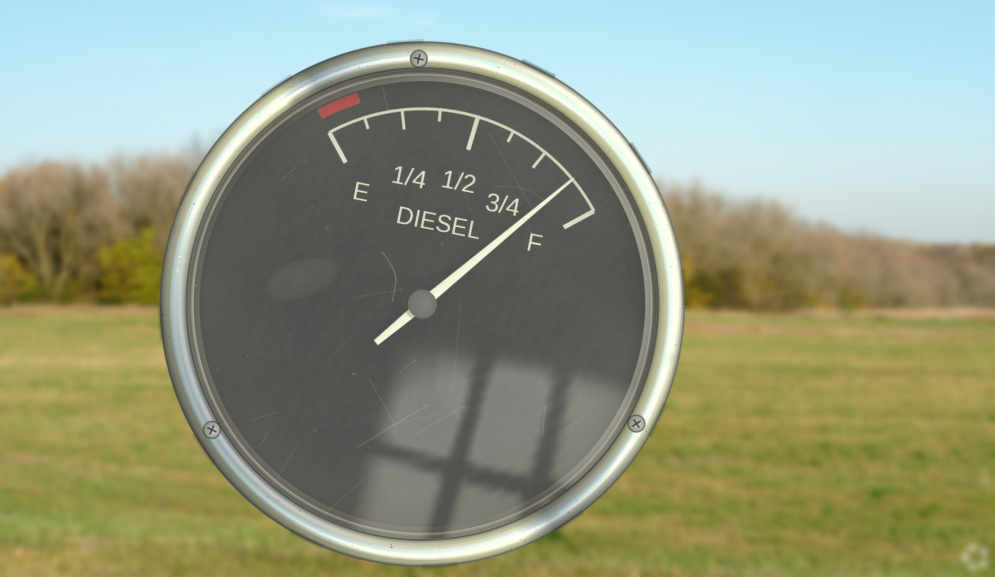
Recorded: 0.875
